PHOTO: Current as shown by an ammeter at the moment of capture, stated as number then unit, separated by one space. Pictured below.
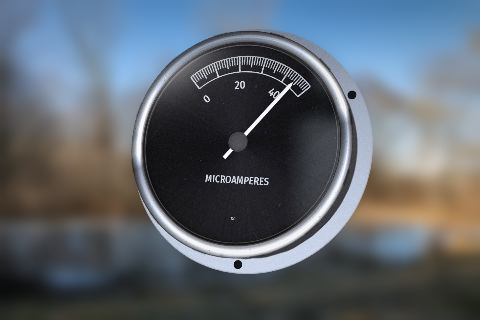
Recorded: 45 µA
